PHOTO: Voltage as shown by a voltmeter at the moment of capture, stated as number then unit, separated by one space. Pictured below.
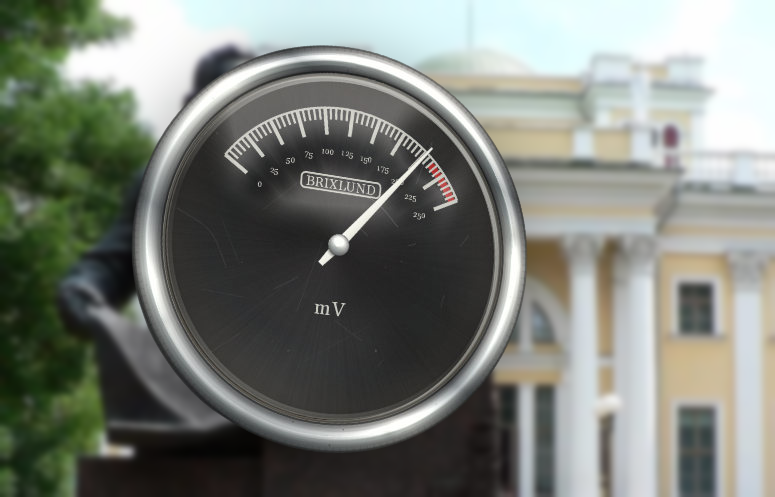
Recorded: 200 mV
